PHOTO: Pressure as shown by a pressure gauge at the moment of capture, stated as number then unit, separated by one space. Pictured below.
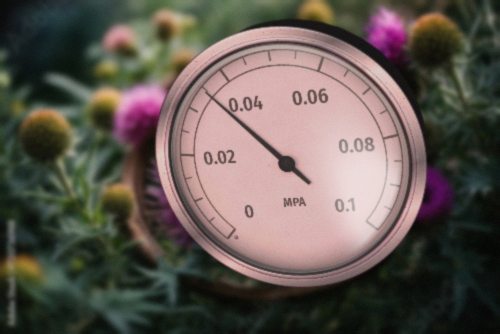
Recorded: 0.035 MPa
